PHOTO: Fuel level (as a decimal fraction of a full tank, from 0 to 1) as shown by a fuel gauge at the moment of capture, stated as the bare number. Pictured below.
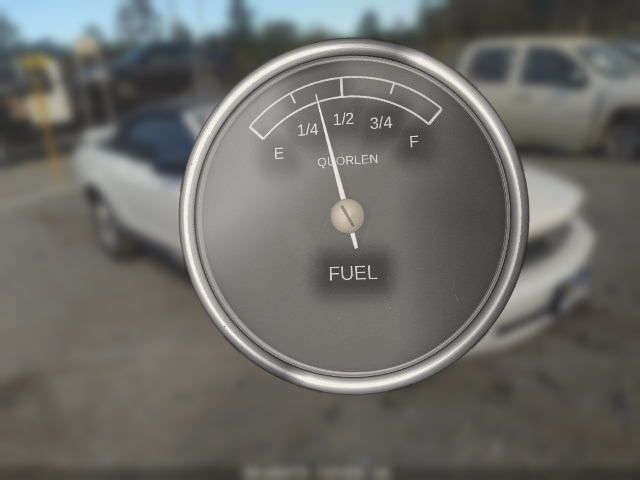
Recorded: 0.375
